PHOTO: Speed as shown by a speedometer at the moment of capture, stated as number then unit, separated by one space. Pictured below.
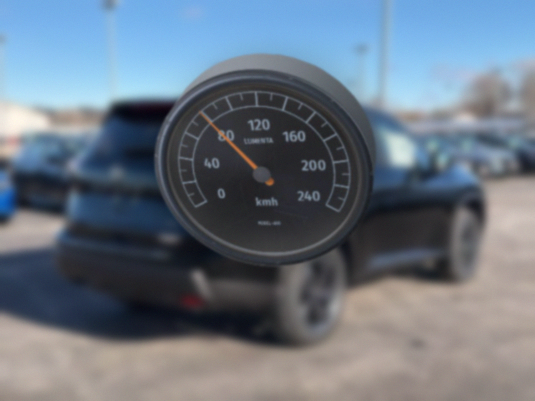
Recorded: 80 km/h
